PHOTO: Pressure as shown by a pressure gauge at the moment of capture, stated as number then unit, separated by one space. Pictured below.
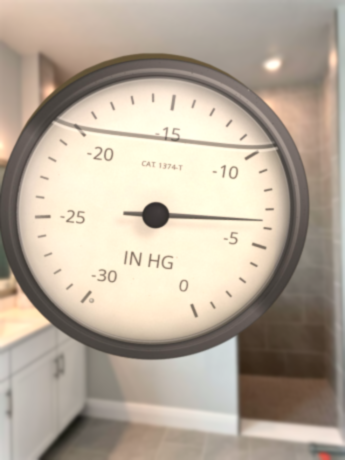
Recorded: -6.5 inHg
